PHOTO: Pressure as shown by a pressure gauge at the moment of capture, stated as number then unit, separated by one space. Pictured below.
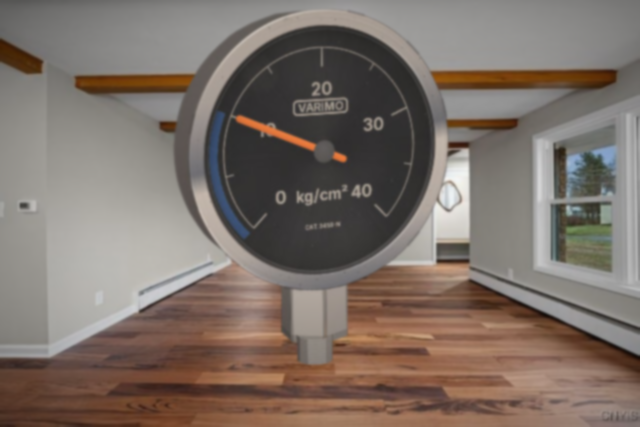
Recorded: 10 kg/cm²
